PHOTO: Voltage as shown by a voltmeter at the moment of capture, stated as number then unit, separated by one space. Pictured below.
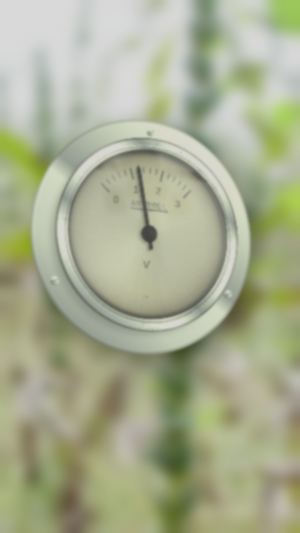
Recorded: 1.2 V
